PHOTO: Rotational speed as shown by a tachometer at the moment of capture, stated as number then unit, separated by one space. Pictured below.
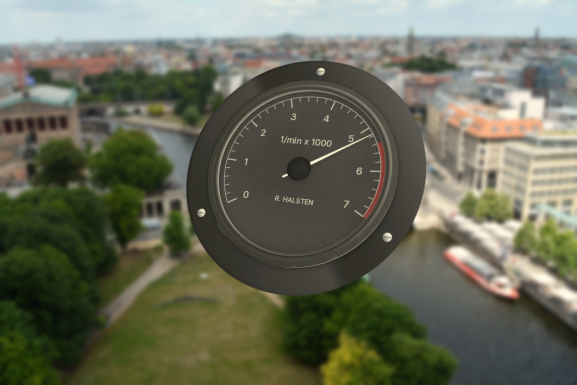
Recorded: 5200 rpm
